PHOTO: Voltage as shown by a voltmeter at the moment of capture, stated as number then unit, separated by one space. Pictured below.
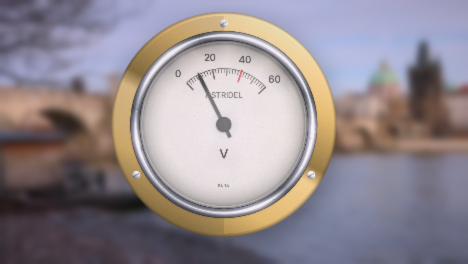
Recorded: 10 V
